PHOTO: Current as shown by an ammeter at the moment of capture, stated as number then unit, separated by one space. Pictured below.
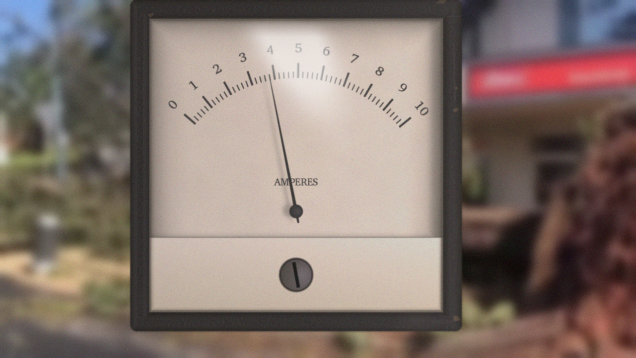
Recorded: 3.8 A
